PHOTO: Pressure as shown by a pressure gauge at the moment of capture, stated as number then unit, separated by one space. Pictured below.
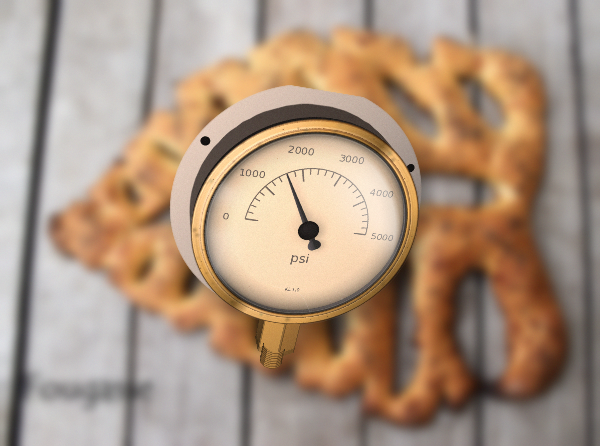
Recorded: 1600 psi
